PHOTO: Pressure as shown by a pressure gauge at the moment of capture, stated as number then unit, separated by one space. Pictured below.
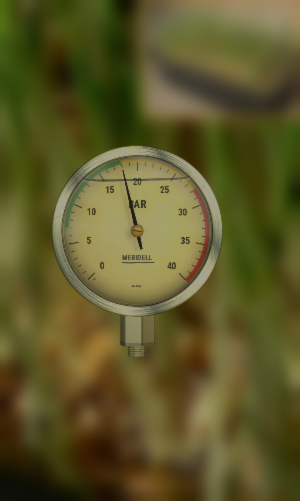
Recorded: 18 bar
